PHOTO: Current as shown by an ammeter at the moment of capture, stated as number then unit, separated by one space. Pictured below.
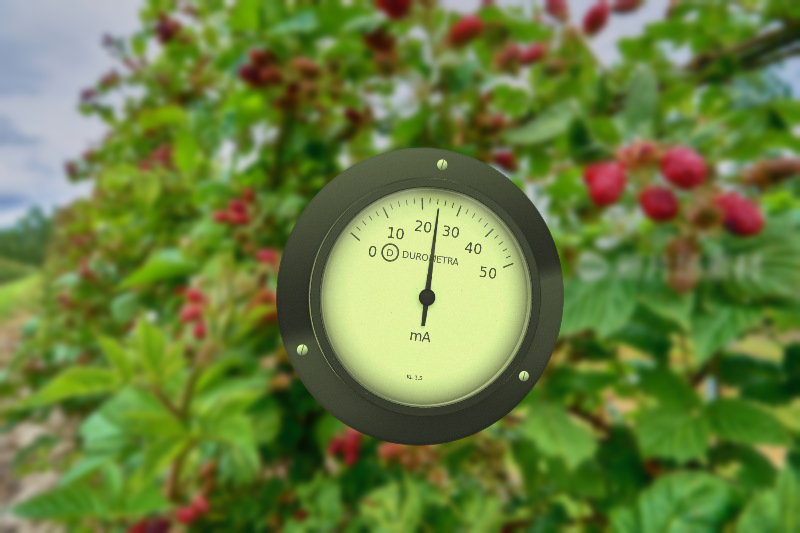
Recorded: 24 mA
